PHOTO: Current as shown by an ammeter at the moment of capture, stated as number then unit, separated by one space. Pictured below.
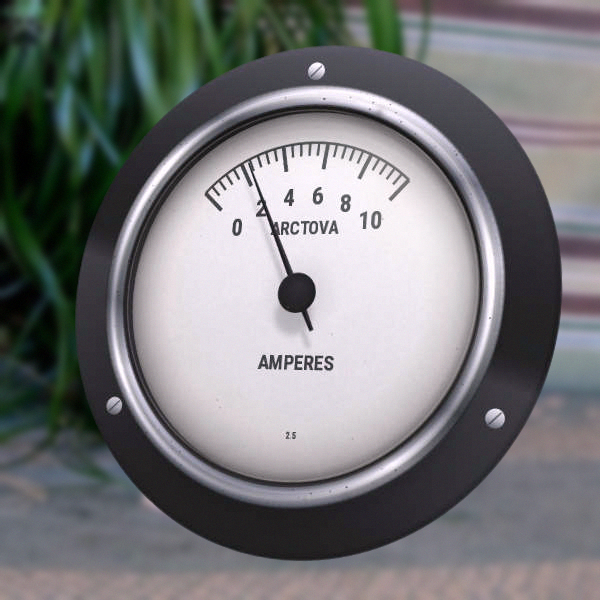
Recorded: 2.4 A
